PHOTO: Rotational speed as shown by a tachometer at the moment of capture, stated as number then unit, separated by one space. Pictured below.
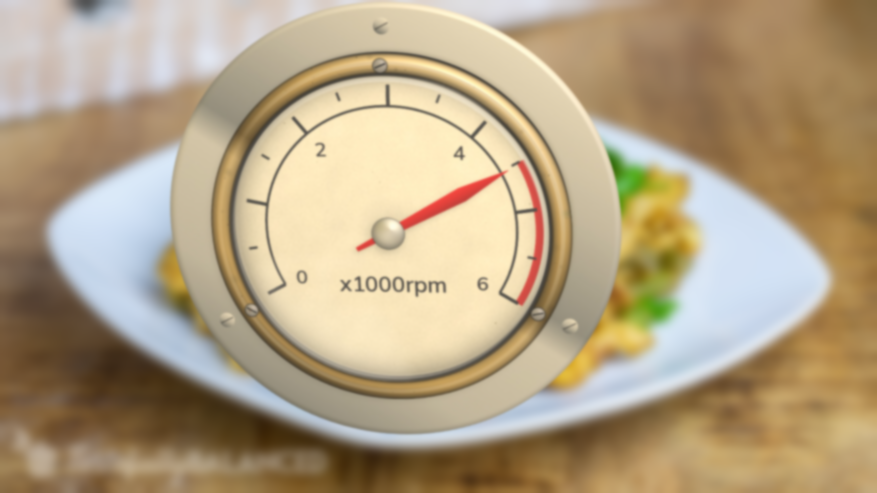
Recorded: 4500 rpm
